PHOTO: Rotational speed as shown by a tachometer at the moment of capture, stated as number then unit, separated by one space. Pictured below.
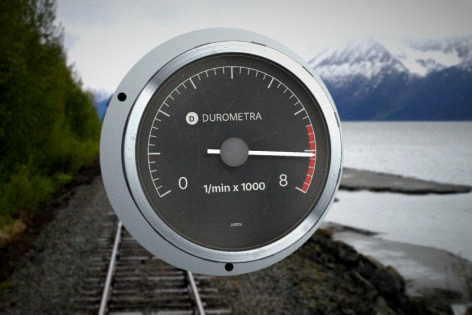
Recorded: 7100 rpm
